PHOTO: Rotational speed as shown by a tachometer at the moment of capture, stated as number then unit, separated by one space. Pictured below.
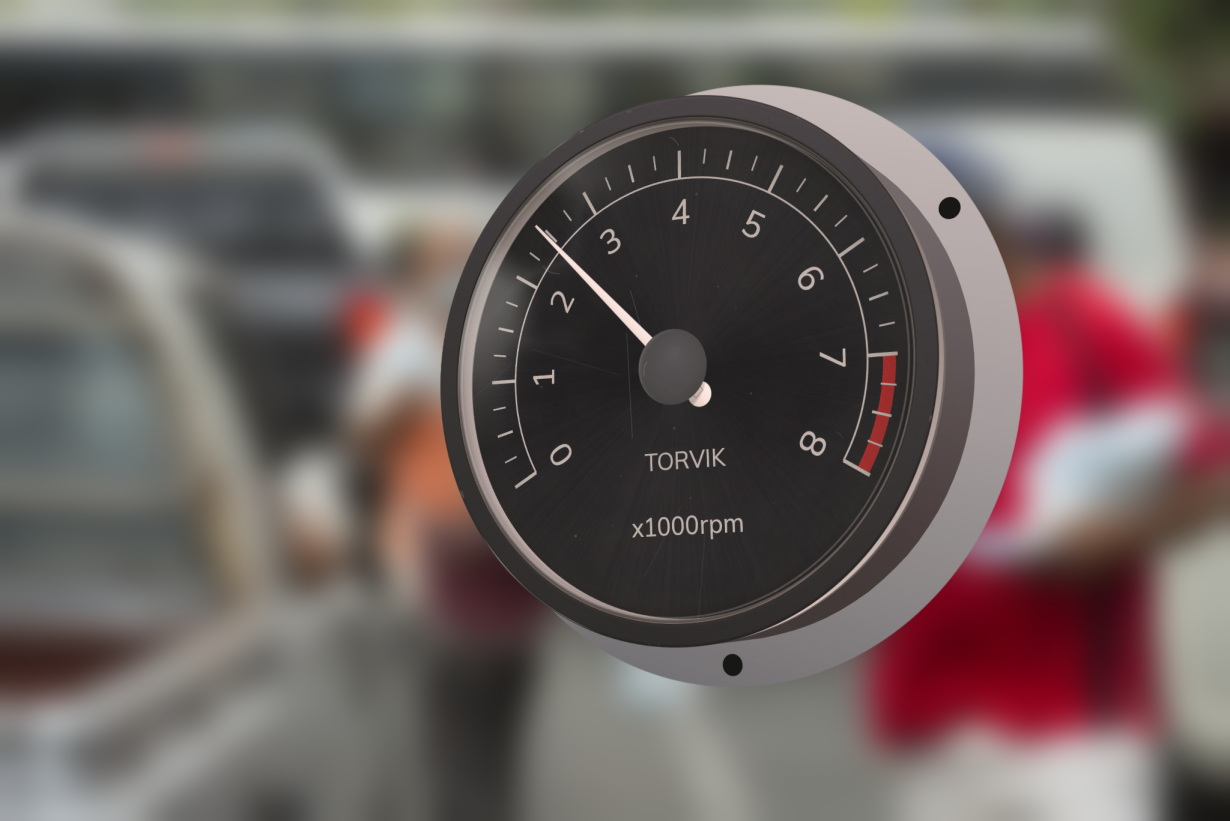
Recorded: 2500 rpm
